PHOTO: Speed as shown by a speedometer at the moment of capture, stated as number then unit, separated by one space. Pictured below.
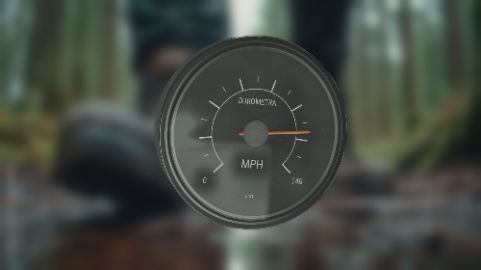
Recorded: 115 mph
